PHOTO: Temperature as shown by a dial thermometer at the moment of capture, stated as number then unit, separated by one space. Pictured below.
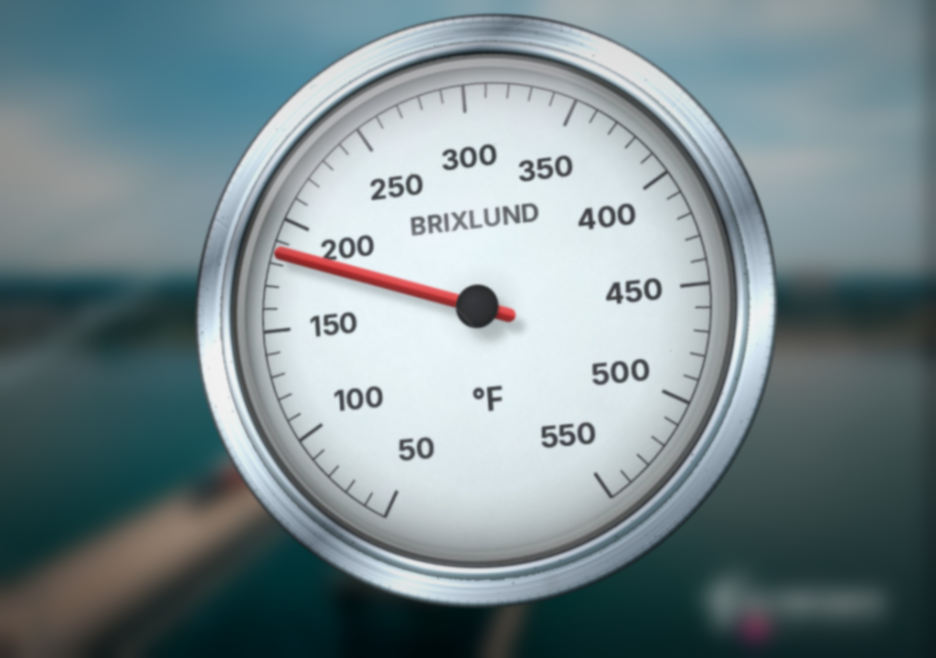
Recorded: 185 °F
